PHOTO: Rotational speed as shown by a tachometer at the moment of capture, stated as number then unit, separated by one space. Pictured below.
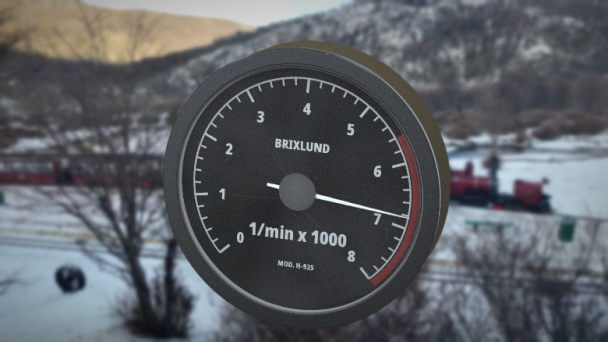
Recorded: 6800 rpm
